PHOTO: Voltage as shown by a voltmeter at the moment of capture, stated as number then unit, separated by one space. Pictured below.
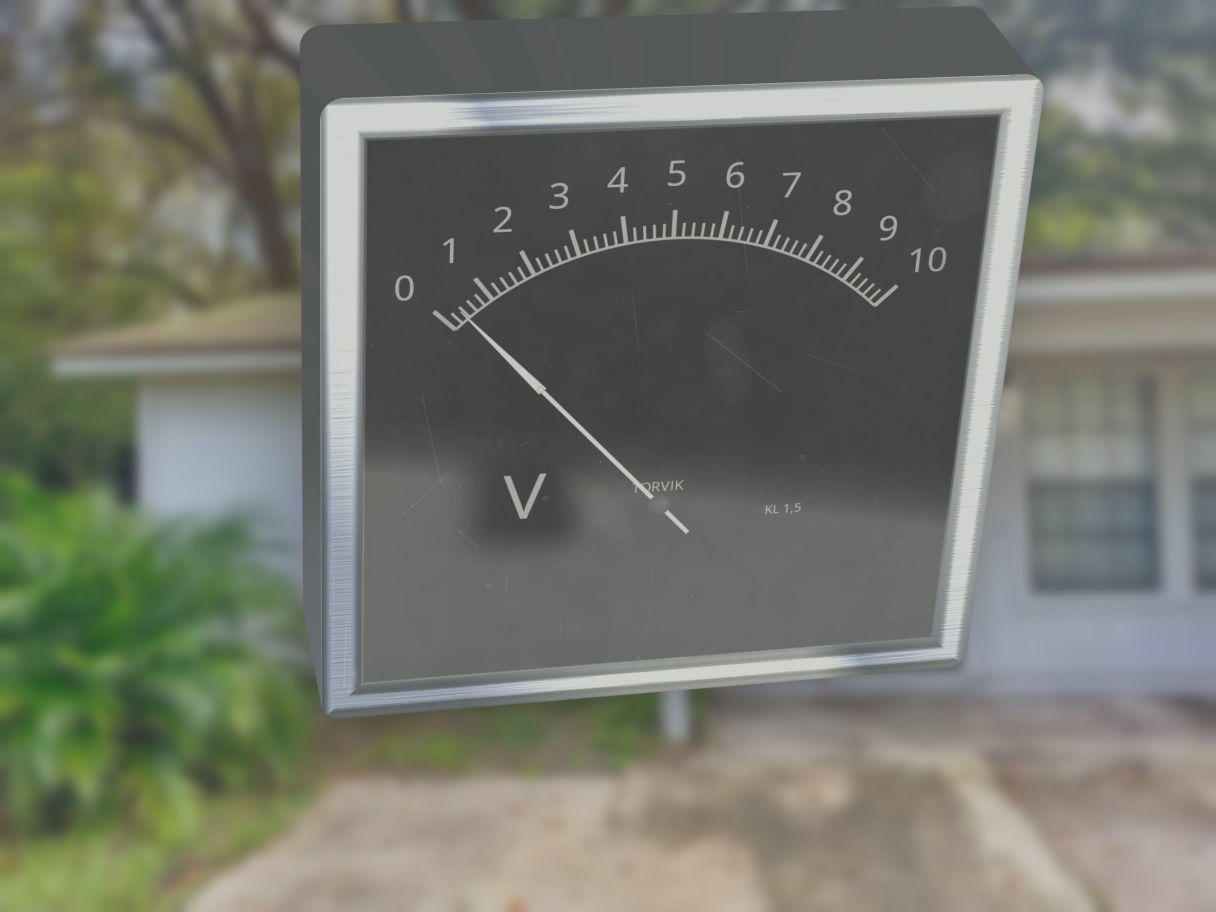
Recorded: 0.4 V
